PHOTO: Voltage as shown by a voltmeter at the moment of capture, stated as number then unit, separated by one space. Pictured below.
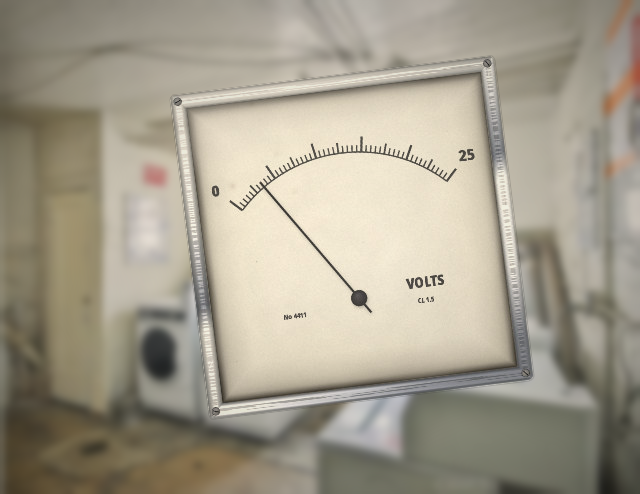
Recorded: 3.5 V
